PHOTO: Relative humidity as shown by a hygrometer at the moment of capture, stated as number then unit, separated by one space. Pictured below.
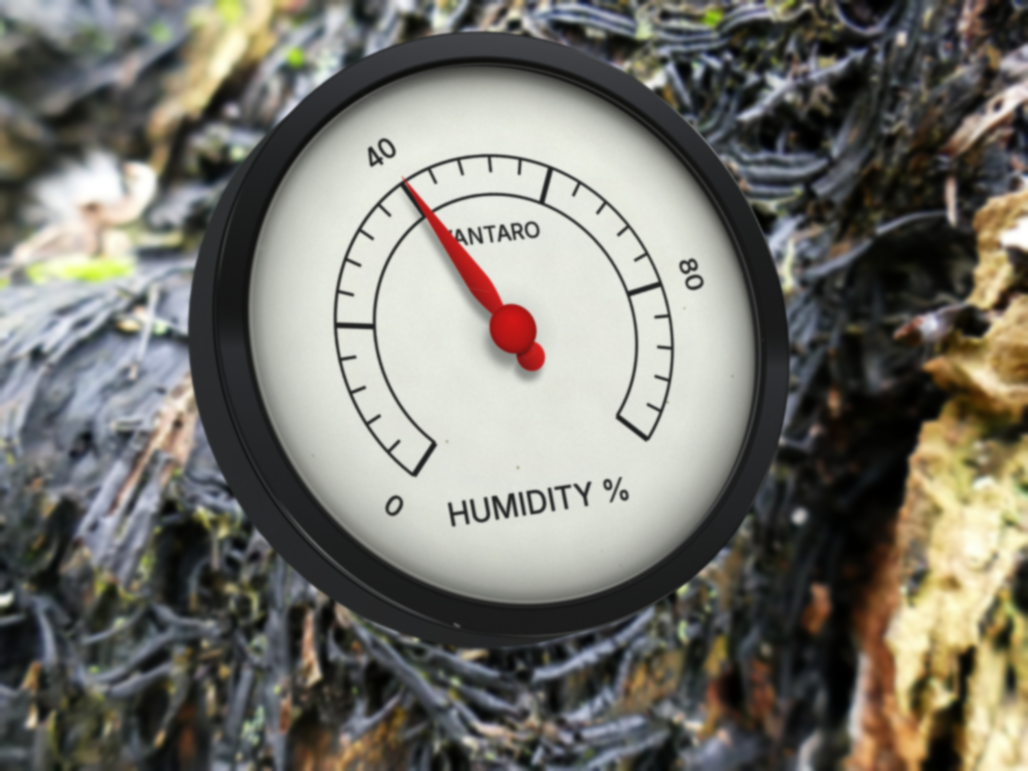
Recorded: 40 %
